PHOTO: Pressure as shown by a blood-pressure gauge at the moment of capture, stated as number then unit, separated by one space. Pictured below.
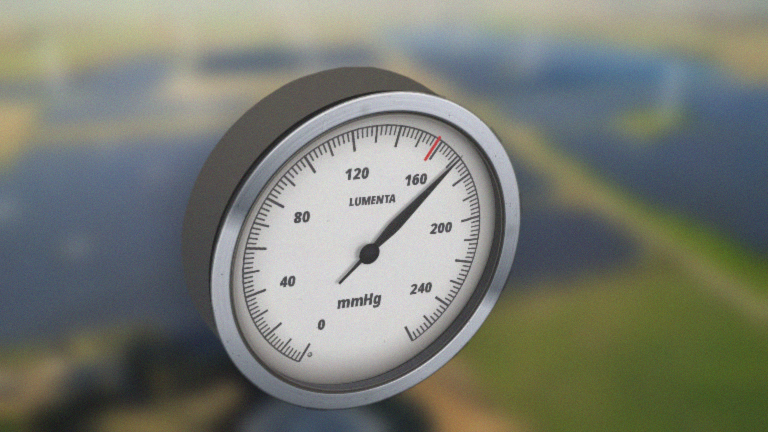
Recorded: 170 mmHg
